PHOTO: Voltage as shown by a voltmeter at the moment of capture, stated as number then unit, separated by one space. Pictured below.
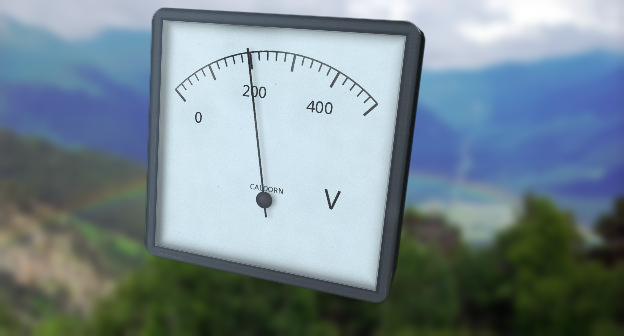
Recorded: 200 V
